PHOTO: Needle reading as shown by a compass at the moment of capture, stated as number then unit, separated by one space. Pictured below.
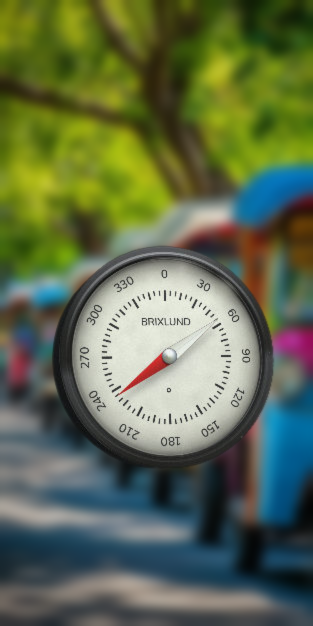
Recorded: 235 °
